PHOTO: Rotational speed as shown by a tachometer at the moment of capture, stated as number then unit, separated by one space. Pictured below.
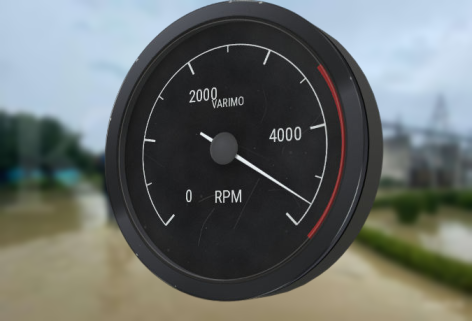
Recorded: 4750 rpm
